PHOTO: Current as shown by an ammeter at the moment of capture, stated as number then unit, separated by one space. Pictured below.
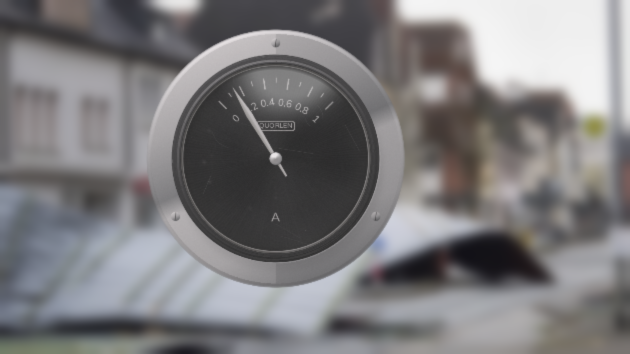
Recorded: 0.15 A
